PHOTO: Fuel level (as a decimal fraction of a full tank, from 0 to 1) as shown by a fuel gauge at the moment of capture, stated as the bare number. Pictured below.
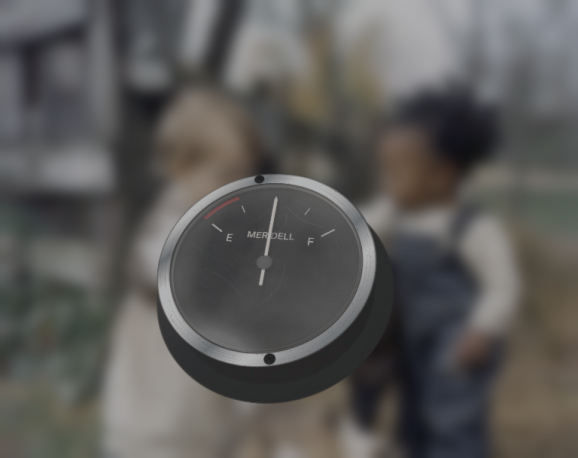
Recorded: 0.5
